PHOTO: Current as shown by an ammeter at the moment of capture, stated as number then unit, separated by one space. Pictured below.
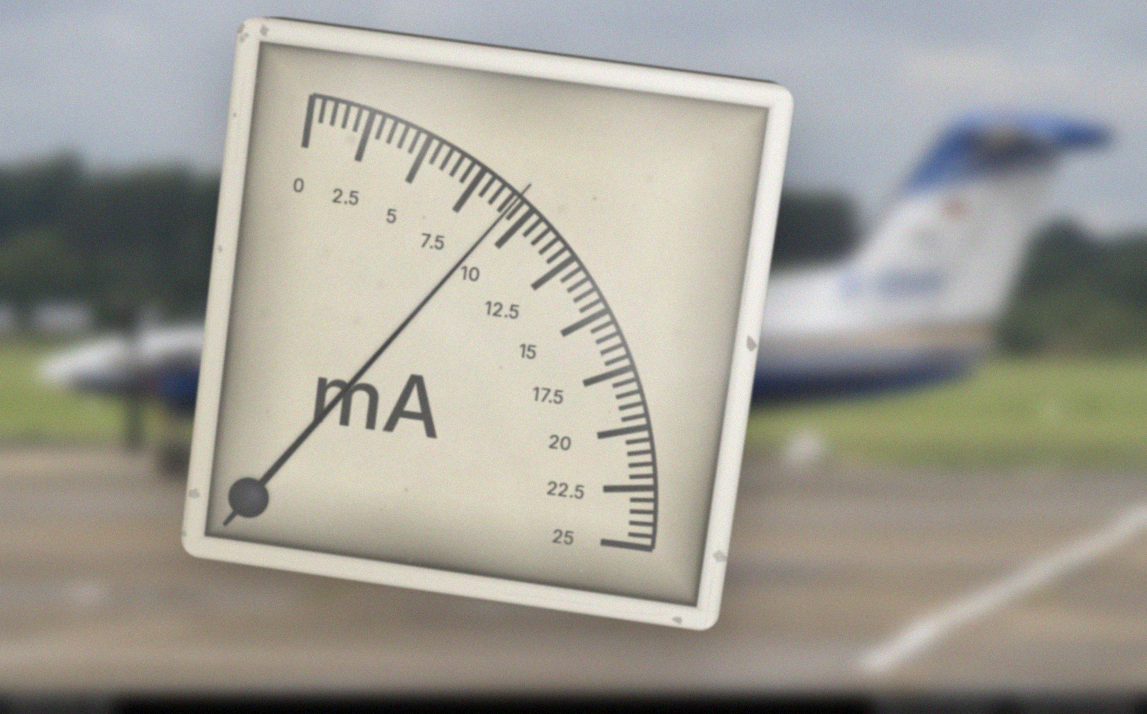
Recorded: 9.25 mA
